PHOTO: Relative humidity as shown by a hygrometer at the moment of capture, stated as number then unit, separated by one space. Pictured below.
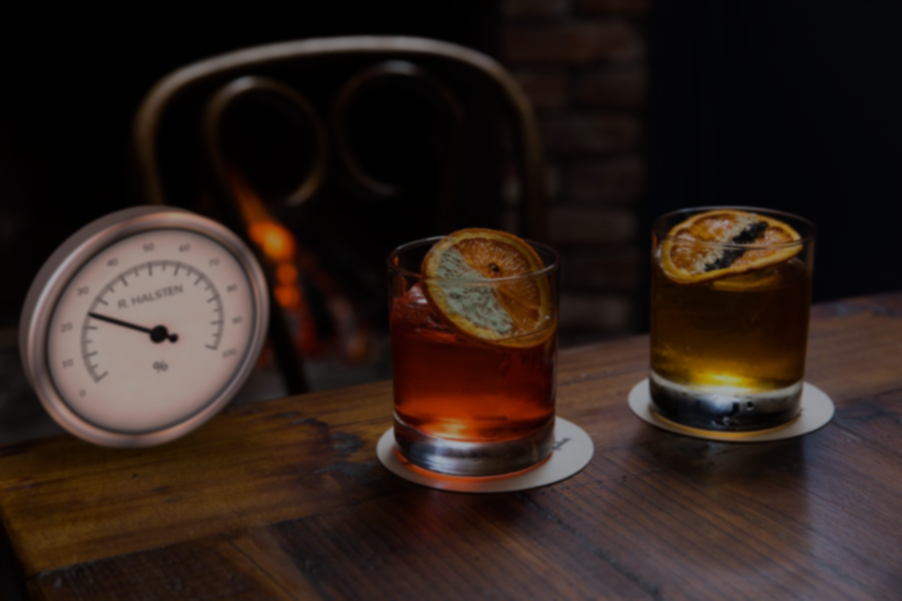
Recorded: 25 %
